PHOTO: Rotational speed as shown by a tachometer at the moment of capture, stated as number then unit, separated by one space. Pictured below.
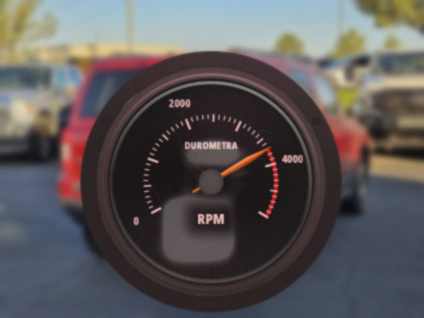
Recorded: 3700 rpm
